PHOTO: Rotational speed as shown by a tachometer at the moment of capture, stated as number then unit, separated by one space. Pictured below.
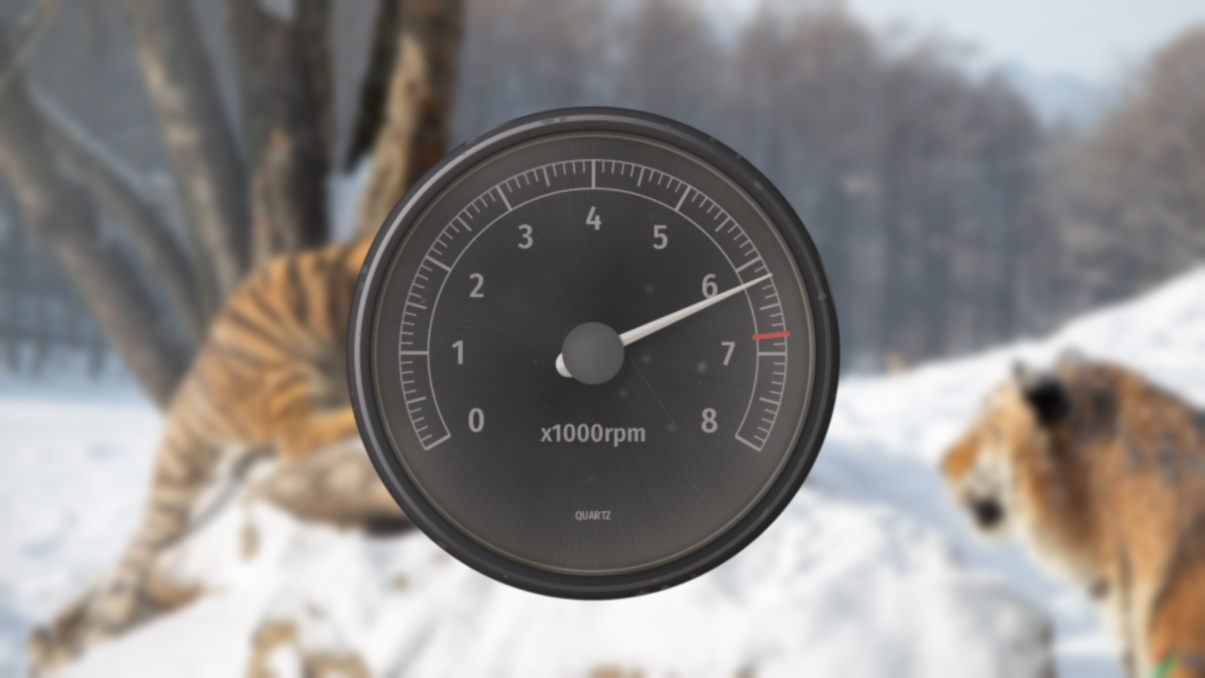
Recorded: 6200 rpm
